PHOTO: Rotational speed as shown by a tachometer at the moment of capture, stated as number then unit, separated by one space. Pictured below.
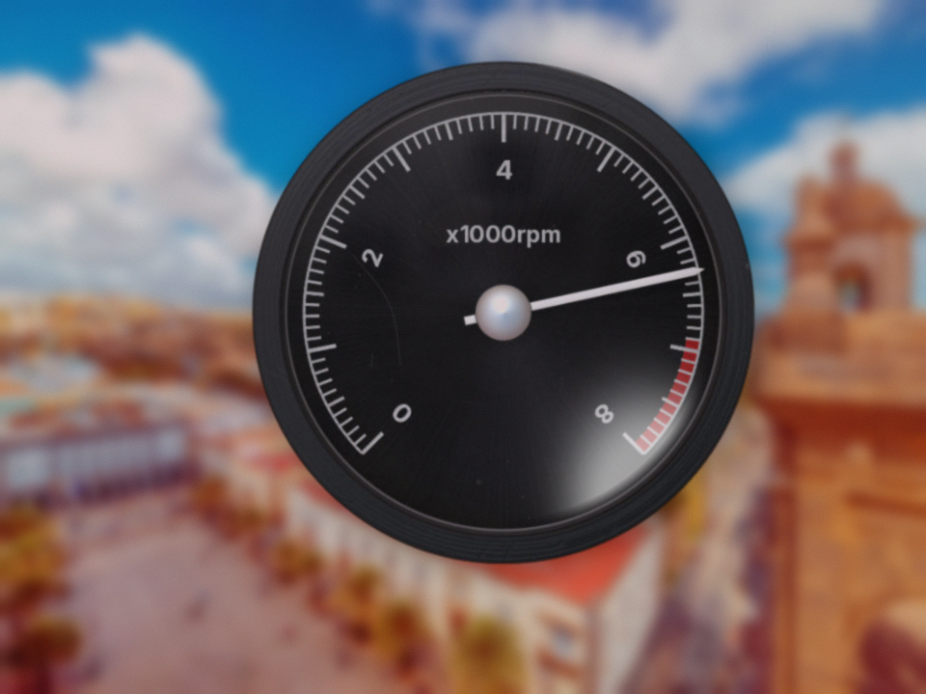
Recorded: 6300 rpm
